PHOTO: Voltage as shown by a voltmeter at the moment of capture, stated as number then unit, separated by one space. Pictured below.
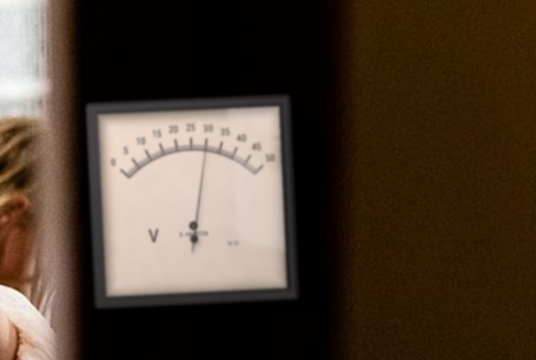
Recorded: 30 V
